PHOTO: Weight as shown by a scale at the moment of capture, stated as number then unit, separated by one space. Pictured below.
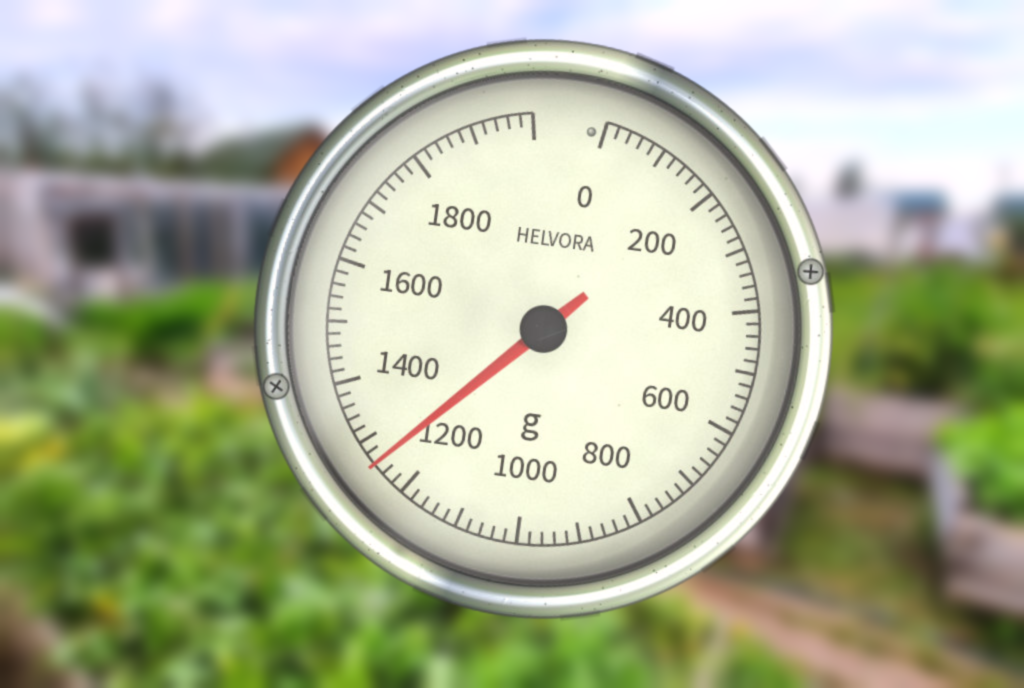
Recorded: 1260 g
